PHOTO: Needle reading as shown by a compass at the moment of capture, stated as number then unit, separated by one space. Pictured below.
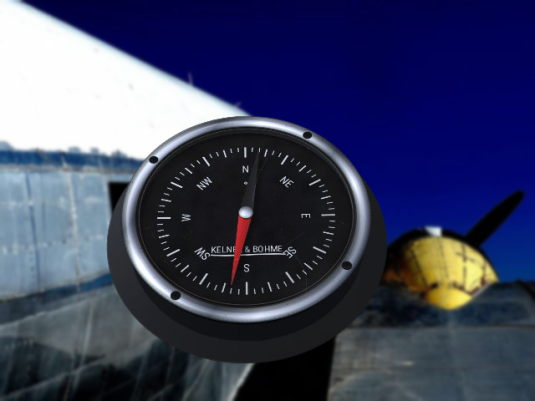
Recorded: 190 °
